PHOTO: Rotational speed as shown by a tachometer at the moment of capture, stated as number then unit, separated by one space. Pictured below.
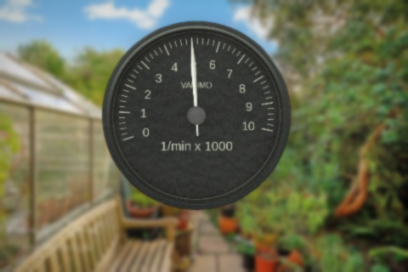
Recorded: 5000 rpm
